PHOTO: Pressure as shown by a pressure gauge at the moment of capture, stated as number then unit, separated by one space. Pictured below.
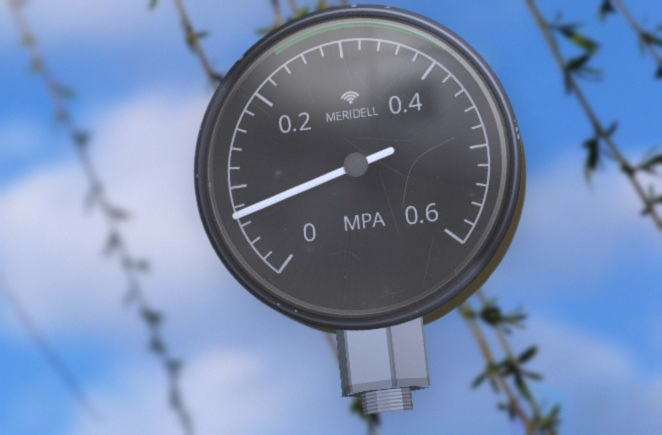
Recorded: 0.07 MPa
